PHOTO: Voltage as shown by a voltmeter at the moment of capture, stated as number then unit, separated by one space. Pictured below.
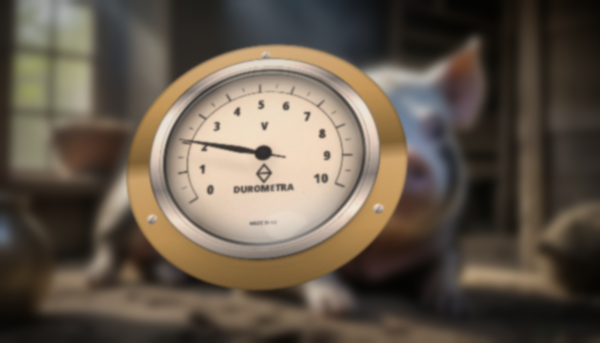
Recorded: 2 V
